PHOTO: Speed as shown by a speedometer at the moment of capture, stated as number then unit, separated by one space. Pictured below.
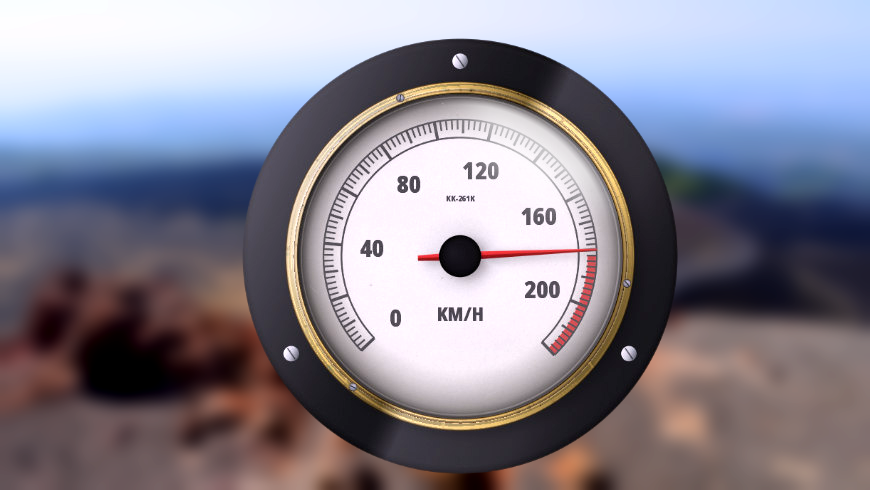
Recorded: 180 km/h
